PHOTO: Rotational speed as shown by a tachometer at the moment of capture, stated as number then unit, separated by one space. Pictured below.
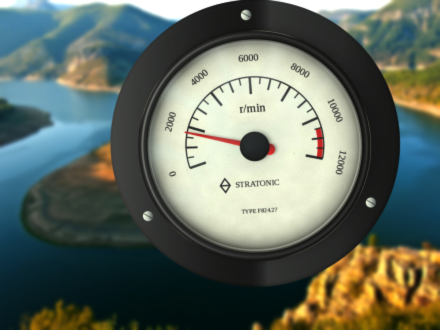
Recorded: 1750 rpm
